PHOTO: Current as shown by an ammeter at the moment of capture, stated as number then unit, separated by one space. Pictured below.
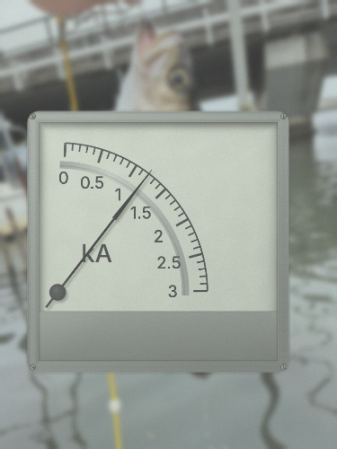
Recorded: 1.2 kA
